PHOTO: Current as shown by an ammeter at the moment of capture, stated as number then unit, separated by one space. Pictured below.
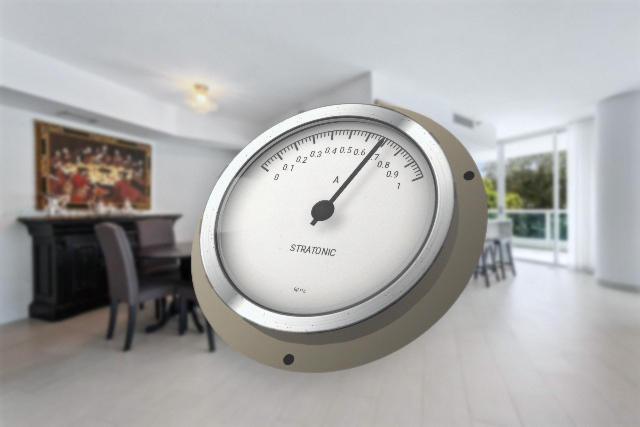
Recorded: 0.7 A
